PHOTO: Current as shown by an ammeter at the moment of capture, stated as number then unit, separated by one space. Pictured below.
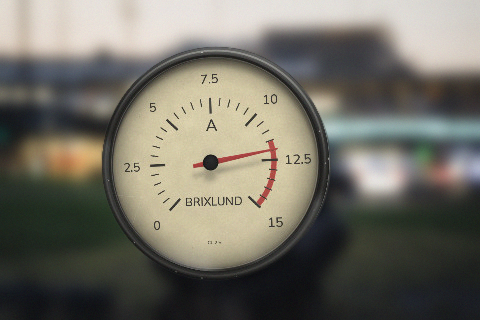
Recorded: 12 A
